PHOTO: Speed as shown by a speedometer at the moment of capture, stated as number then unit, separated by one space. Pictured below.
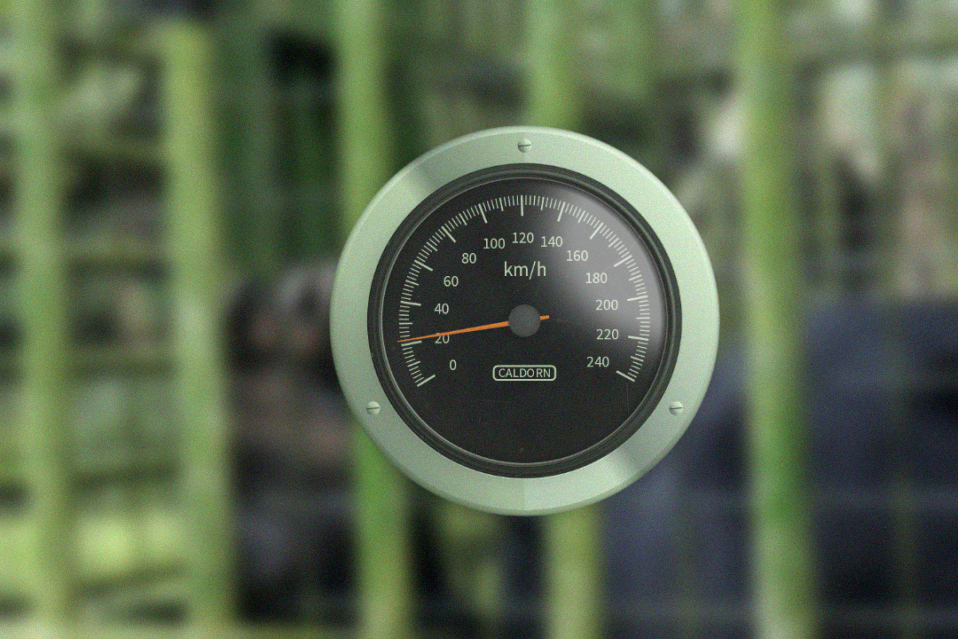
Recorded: 22 km/h
